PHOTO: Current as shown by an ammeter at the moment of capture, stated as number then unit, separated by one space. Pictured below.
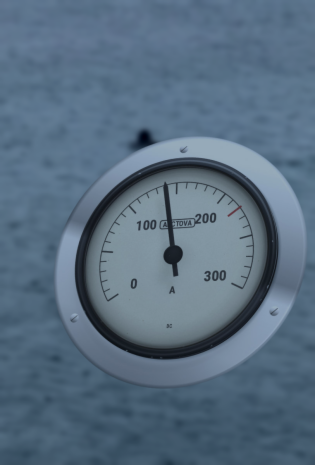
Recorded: 140 A
